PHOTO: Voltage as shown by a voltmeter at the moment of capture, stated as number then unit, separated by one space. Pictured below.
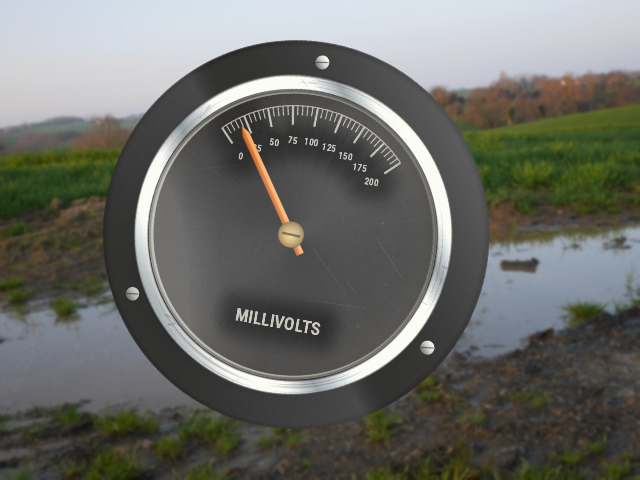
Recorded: 20 mV
